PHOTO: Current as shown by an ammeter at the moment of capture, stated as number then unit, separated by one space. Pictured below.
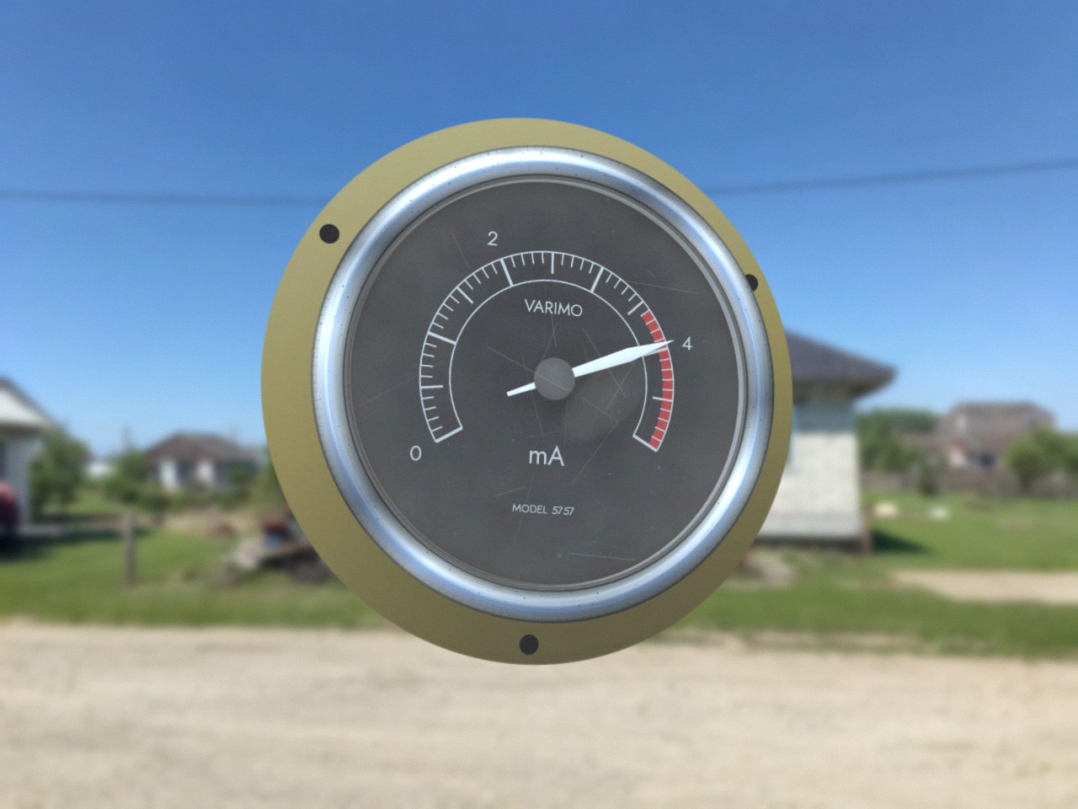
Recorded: 3.95 mA
